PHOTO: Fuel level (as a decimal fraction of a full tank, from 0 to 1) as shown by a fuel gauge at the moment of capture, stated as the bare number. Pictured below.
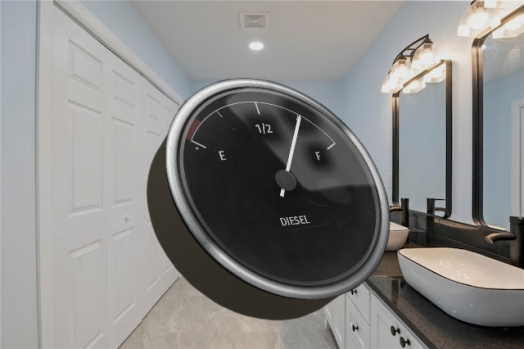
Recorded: 0.75
